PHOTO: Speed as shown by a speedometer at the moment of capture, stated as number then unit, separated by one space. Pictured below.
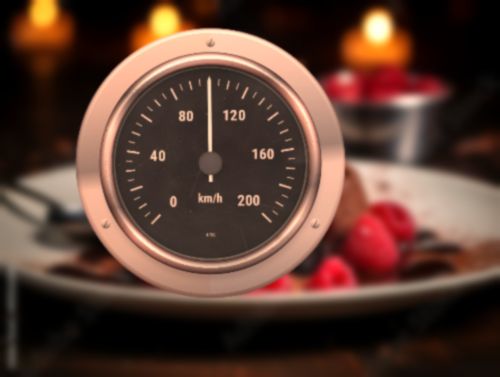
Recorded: 100 km/h
